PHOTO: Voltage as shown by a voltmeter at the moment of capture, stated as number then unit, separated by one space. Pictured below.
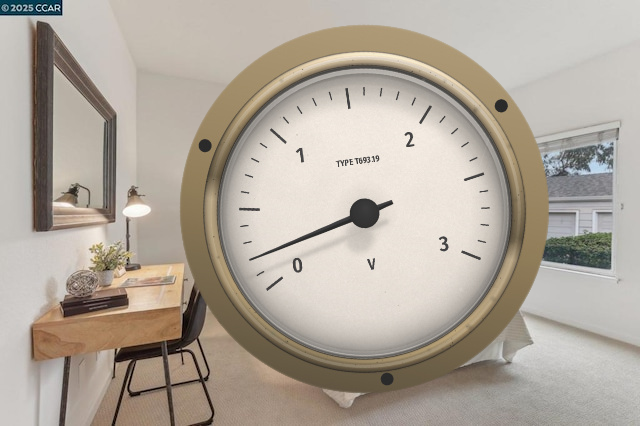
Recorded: 0.2 V
